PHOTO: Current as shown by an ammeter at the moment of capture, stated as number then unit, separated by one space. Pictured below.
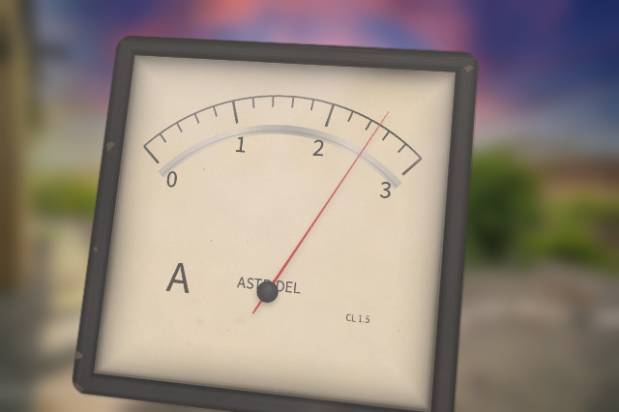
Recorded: 2.5 A
